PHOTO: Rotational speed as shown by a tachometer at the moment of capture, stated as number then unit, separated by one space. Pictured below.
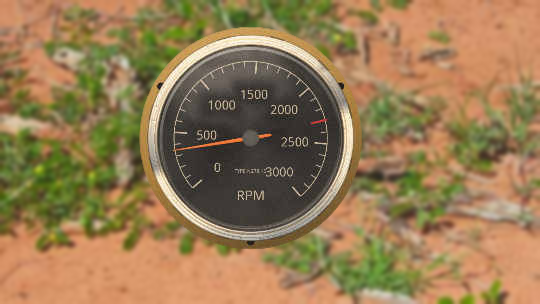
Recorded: 350 rpm
